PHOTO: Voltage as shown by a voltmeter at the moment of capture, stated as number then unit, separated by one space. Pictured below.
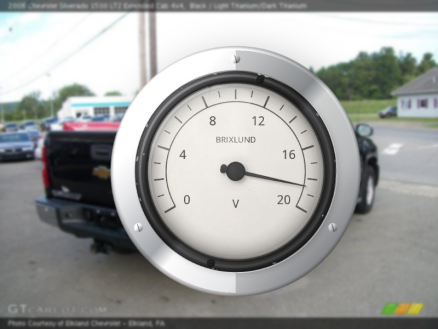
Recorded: 18.5 V
